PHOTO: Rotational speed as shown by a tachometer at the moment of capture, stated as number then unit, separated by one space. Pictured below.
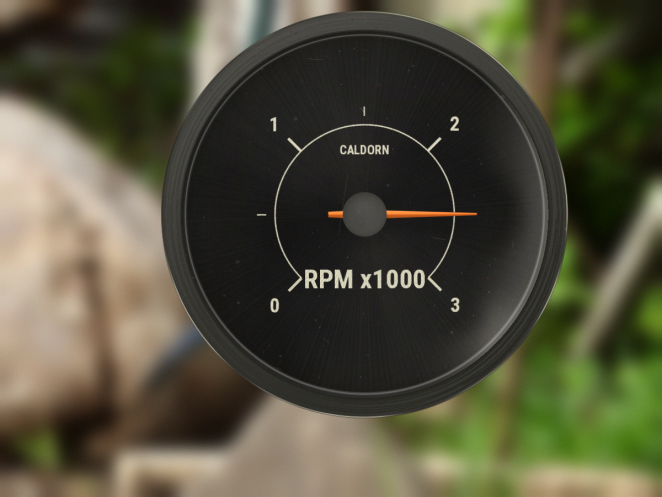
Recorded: 2500 rpm
